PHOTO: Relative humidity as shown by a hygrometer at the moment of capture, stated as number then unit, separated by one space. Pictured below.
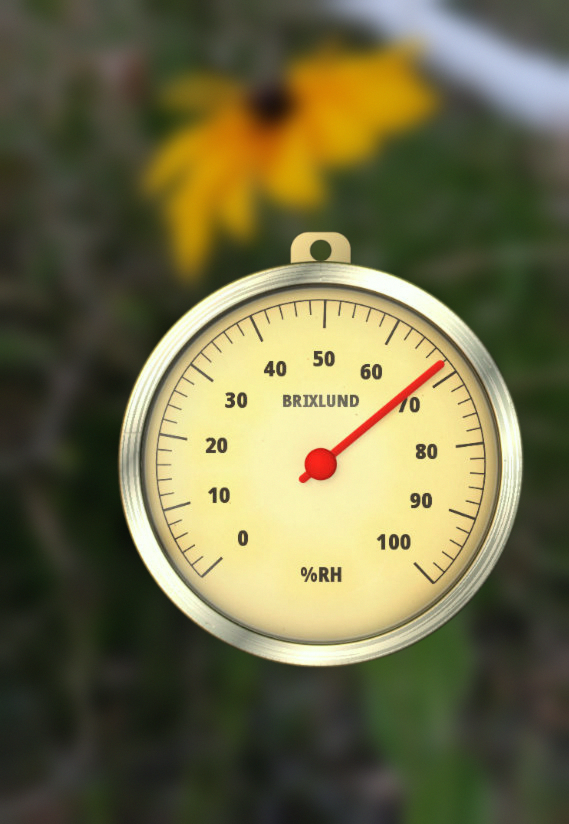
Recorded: 68 %
